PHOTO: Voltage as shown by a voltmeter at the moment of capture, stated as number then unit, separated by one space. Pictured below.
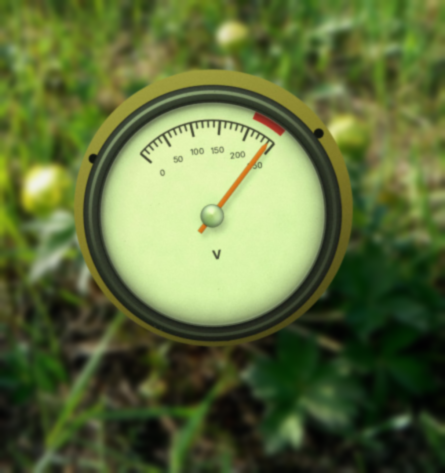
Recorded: 240 V
